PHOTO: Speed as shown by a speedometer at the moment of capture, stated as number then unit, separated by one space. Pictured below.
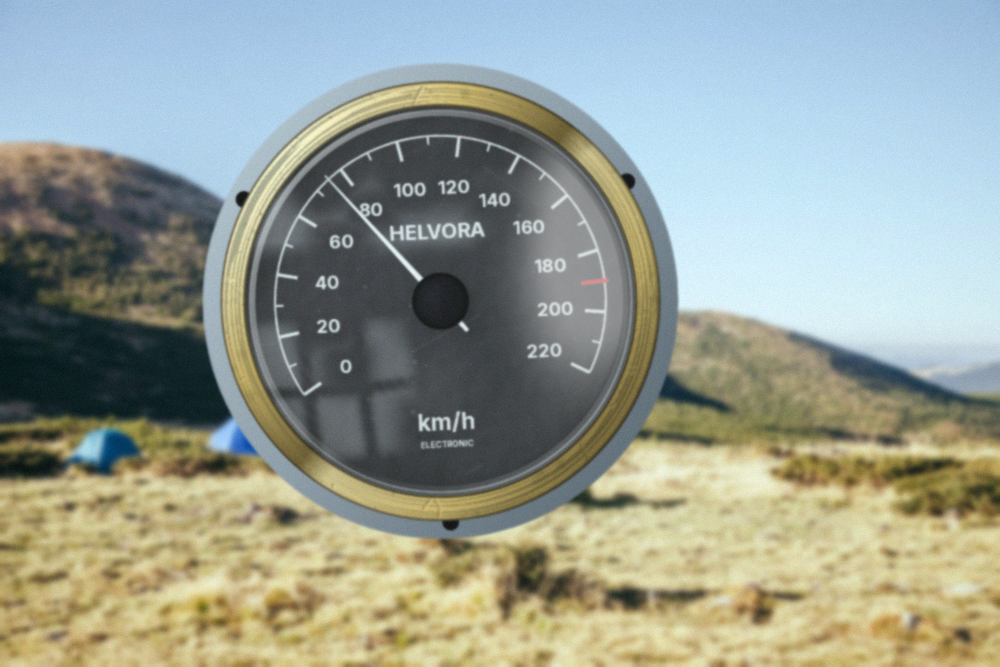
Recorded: 75 km/h
